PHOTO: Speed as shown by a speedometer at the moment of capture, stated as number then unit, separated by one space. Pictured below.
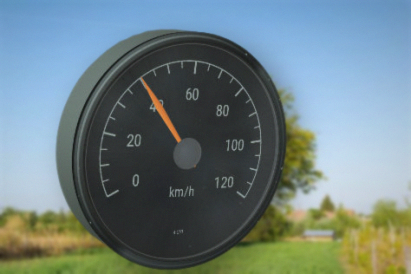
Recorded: 40 km/h
